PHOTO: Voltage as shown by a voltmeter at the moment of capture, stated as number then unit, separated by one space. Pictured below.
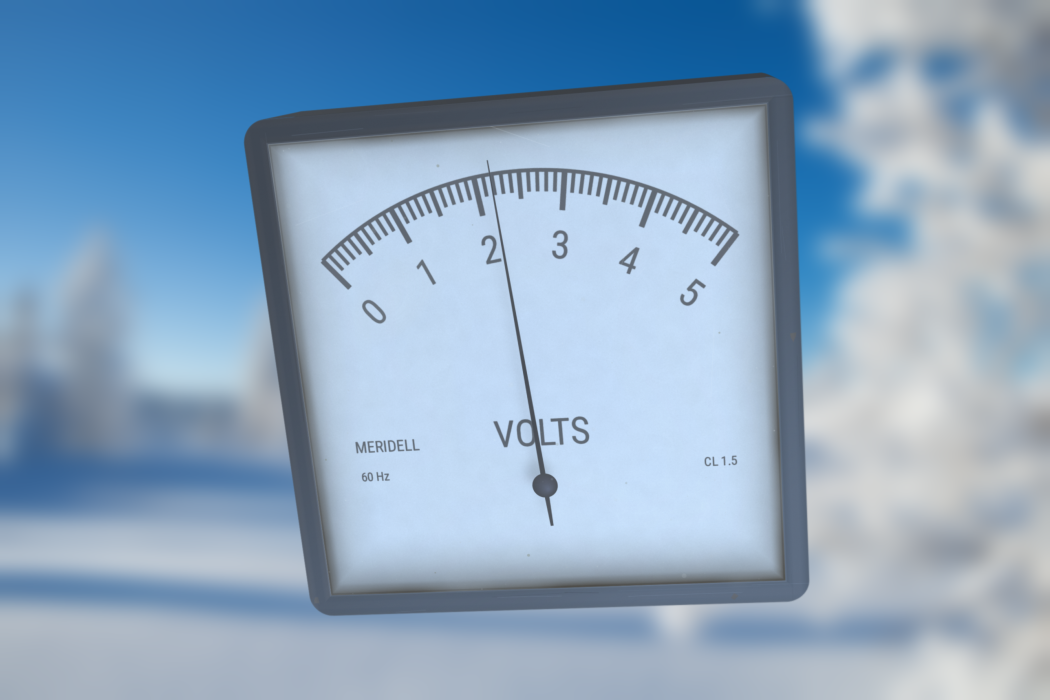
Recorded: 2.2 V
